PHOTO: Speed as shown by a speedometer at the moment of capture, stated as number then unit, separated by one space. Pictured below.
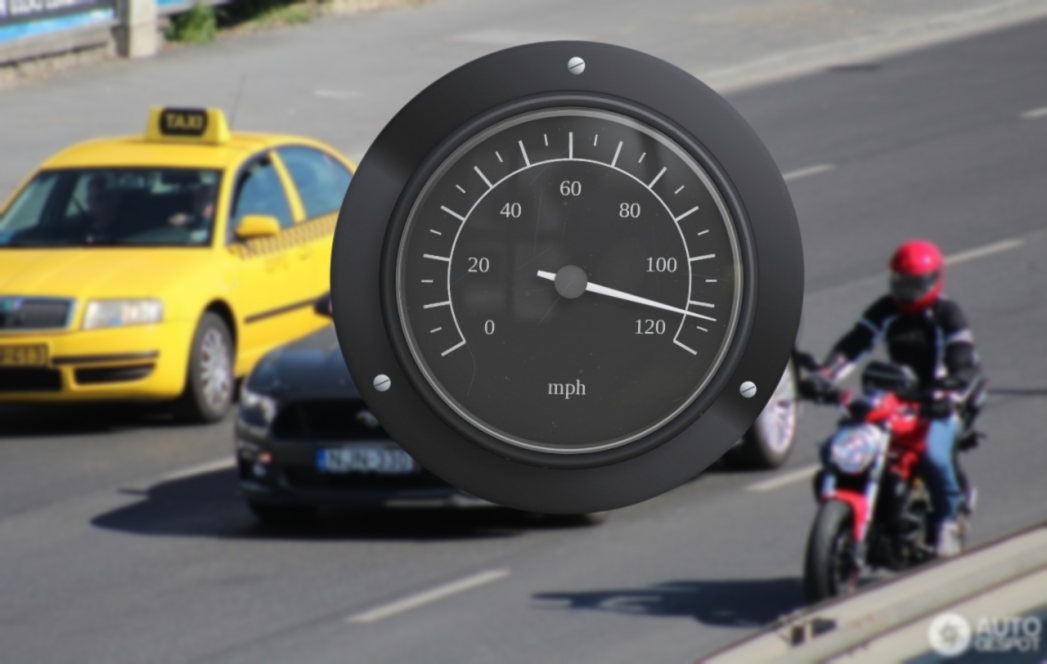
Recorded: 112.5 mph
